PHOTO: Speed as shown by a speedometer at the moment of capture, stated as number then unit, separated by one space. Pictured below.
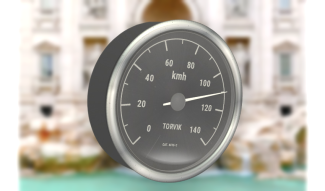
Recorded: 110 km/h
